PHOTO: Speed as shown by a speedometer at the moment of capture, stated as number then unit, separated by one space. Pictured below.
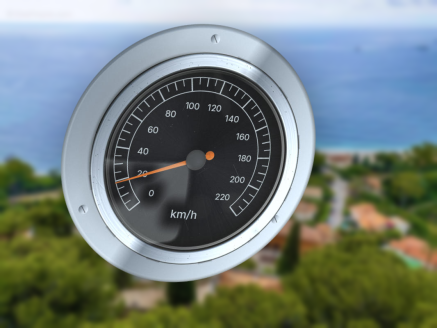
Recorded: 20 km/h
